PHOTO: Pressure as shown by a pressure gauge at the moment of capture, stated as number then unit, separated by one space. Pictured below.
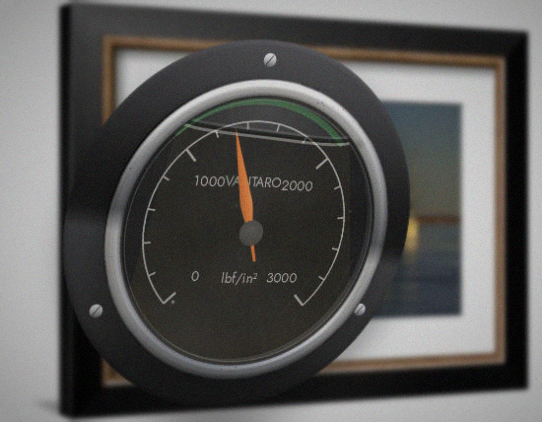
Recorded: 1300 psi
